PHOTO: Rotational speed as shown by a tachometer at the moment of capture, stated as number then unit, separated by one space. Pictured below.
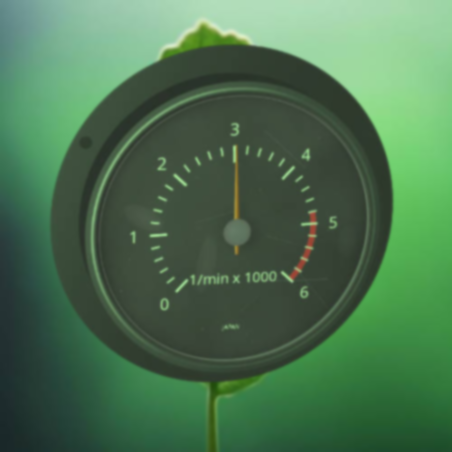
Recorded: 3000 rpm
